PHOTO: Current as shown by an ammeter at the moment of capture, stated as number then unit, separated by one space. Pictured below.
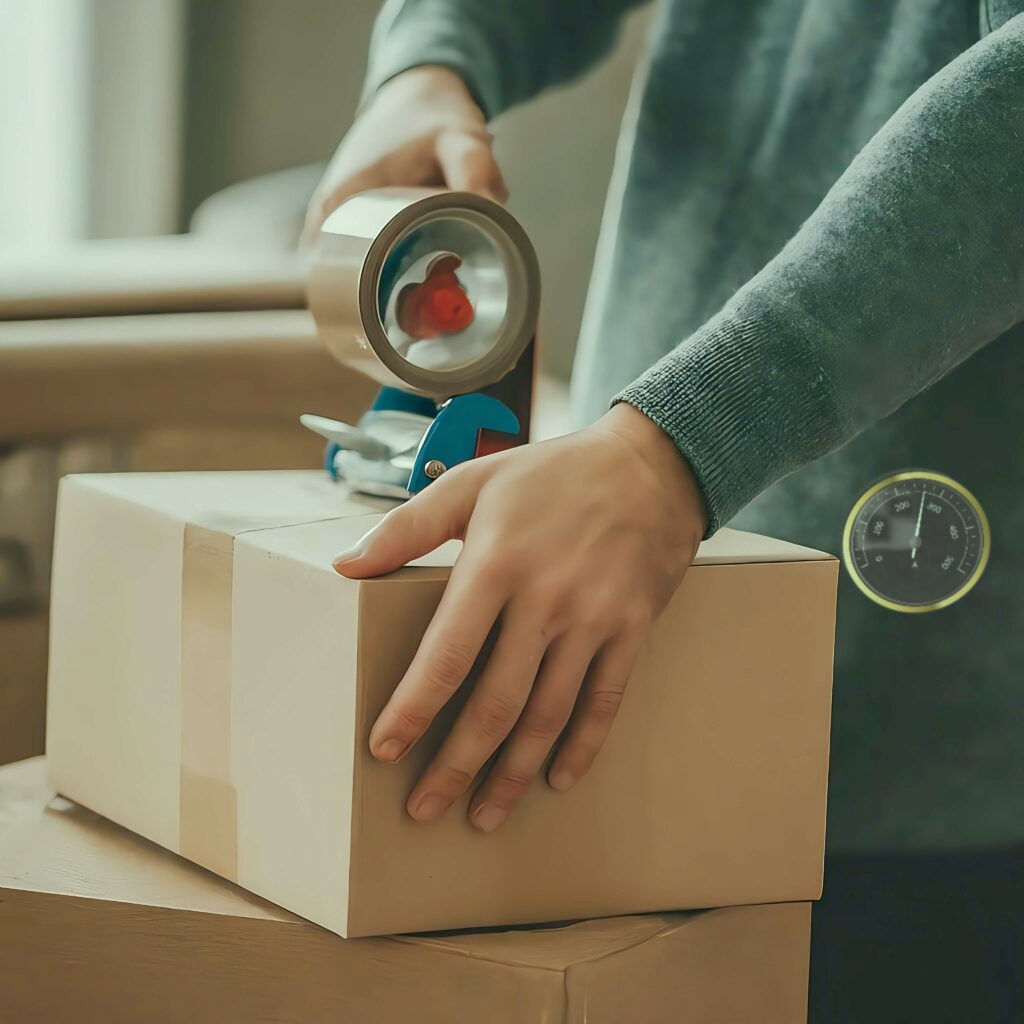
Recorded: 260 A
